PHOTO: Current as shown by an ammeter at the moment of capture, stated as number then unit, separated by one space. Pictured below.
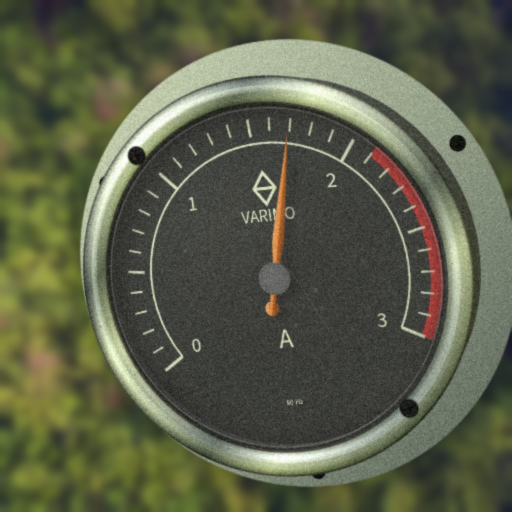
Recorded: 1.7 A
